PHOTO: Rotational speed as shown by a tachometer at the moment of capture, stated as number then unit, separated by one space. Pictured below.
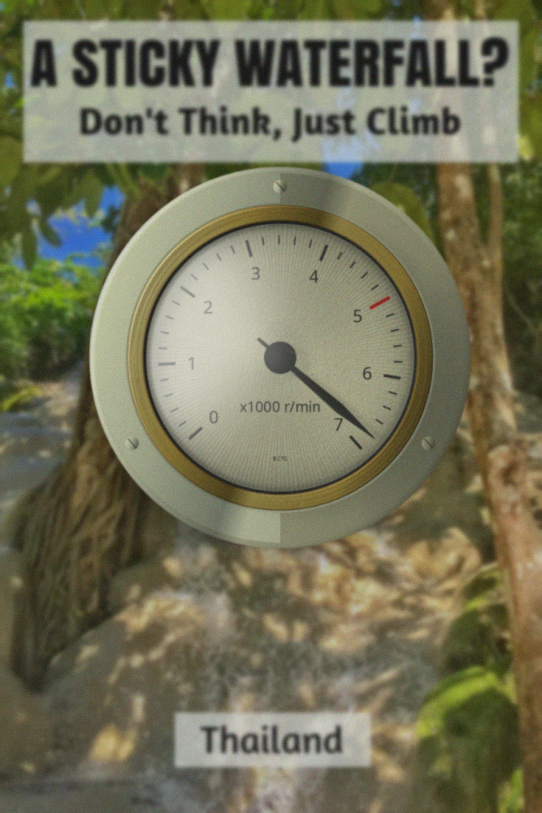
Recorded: 6800 rpm
